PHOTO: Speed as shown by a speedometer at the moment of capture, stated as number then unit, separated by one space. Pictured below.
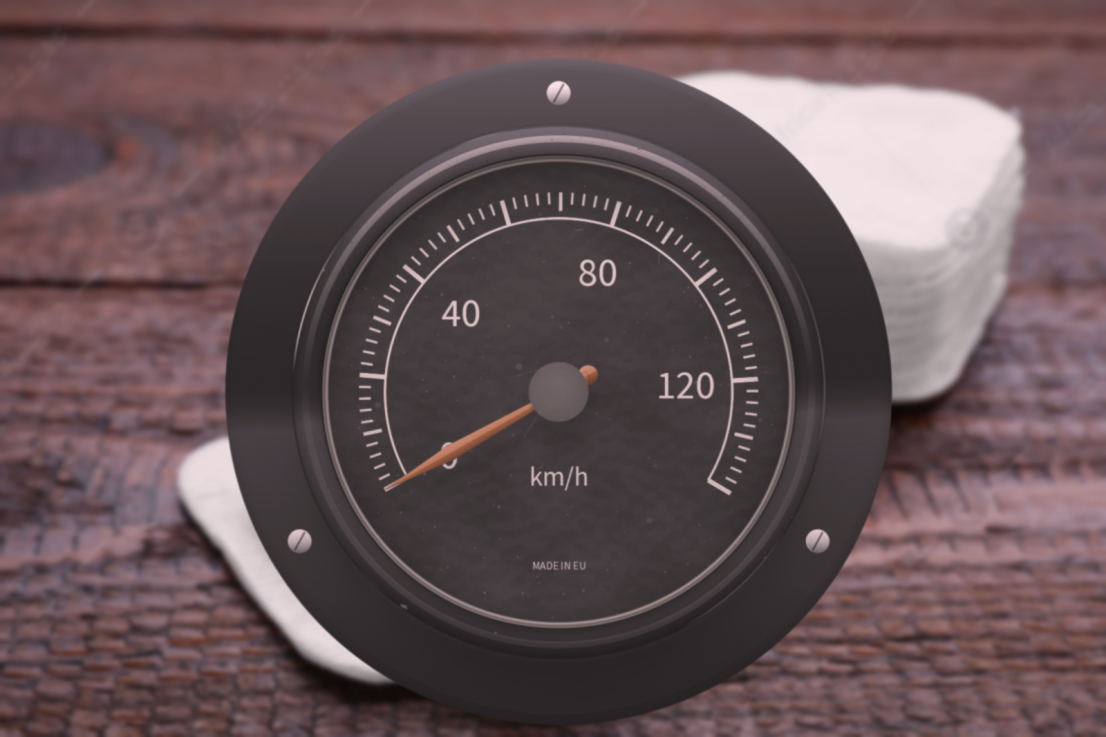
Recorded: 0 km/h
